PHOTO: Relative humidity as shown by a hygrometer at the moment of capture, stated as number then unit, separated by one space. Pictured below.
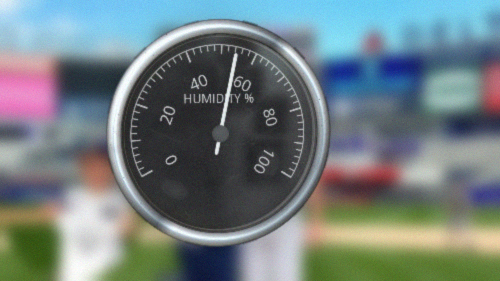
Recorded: 54 %
